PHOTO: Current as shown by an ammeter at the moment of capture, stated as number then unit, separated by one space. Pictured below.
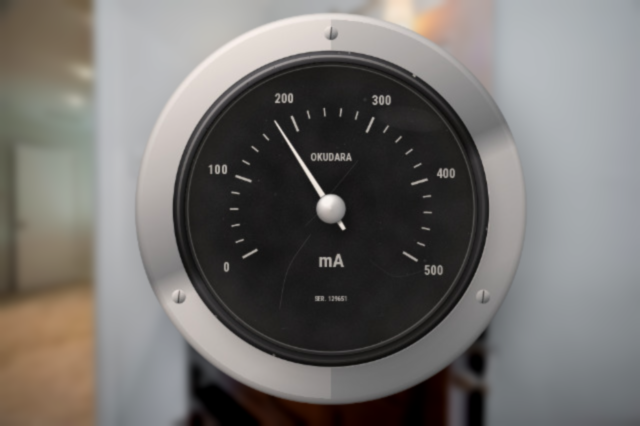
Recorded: 180 mA
